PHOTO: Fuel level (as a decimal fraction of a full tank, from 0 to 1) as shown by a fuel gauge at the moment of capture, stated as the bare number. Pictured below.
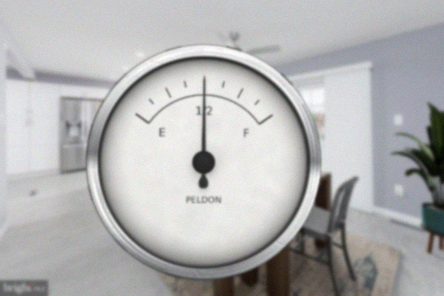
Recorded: 0.5
